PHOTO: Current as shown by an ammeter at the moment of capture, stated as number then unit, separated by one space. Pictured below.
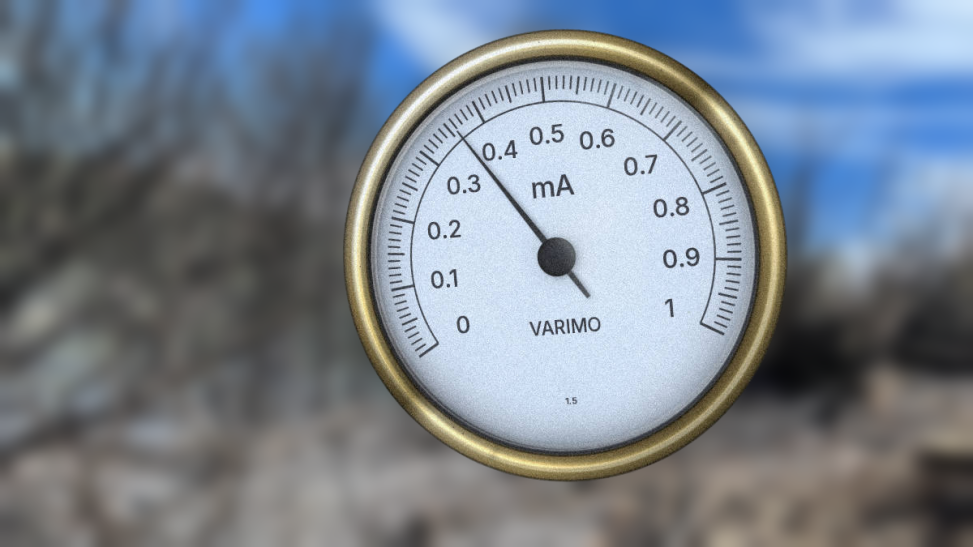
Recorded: 0.36 mA
